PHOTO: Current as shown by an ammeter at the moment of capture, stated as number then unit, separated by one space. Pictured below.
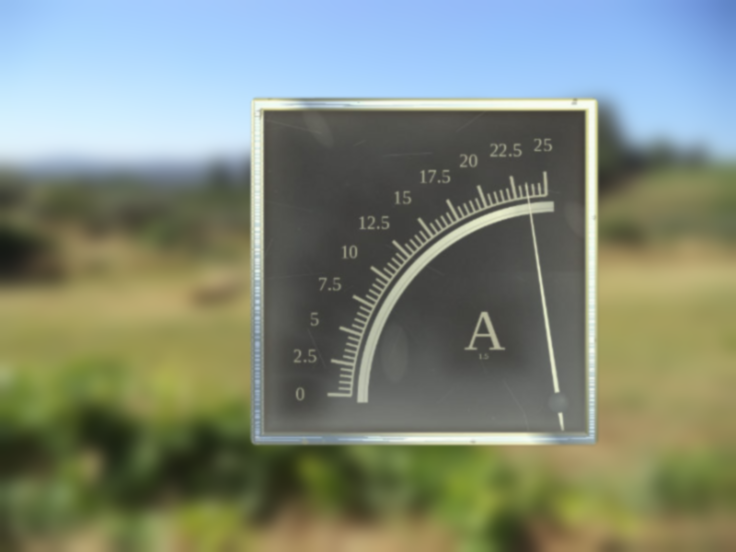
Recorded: 23.5 A
